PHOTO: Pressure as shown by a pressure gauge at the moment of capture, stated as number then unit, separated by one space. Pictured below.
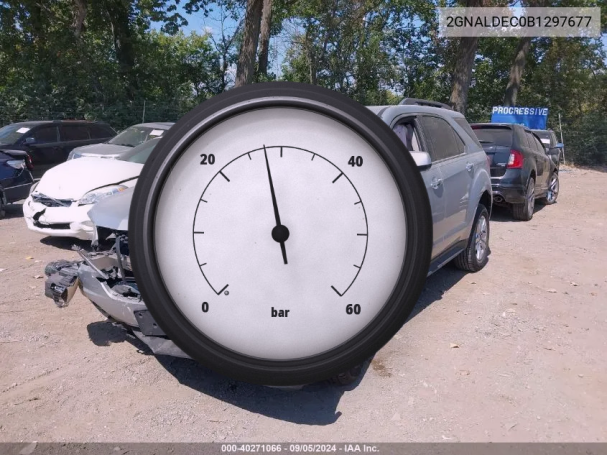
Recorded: 27.5 bar
